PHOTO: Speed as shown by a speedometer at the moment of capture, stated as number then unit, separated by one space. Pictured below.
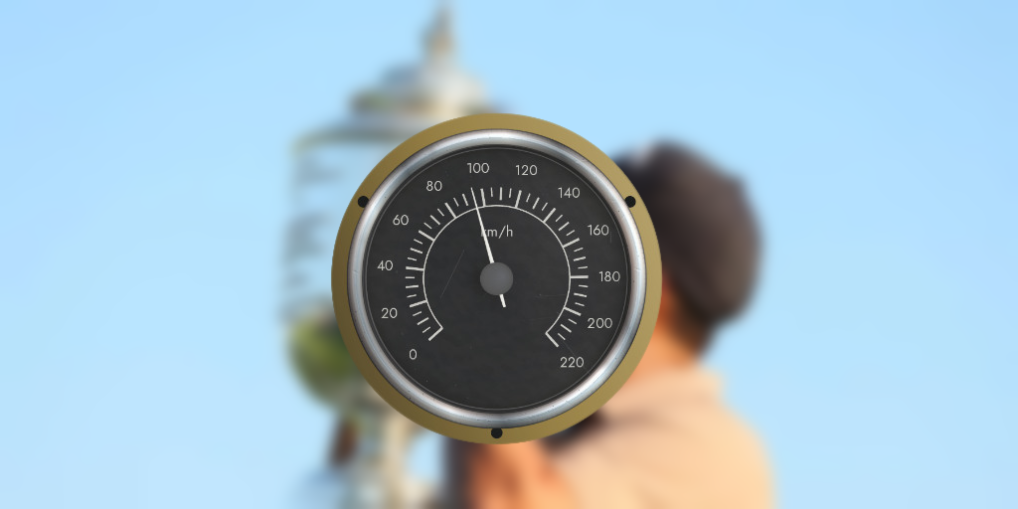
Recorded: 95 km/h
